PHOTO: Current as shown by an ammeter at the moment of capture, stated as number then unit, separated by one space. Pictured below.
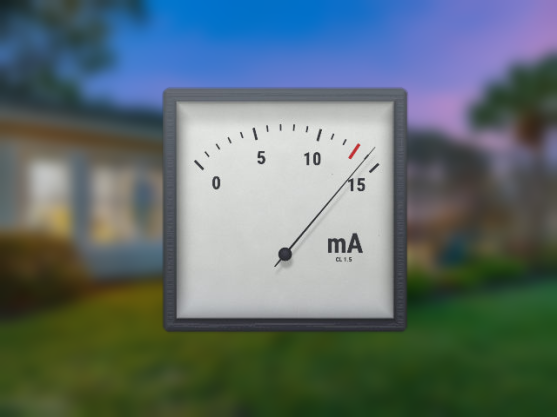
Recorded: 14 mA
